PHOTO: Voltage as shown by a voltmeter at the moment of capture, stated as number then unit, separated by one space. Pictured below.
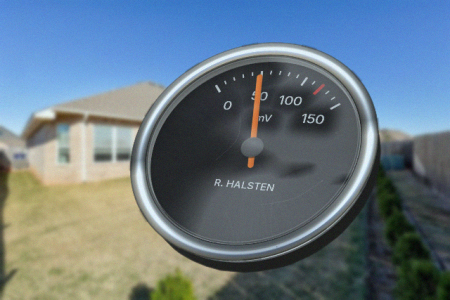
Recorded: 50 mV
